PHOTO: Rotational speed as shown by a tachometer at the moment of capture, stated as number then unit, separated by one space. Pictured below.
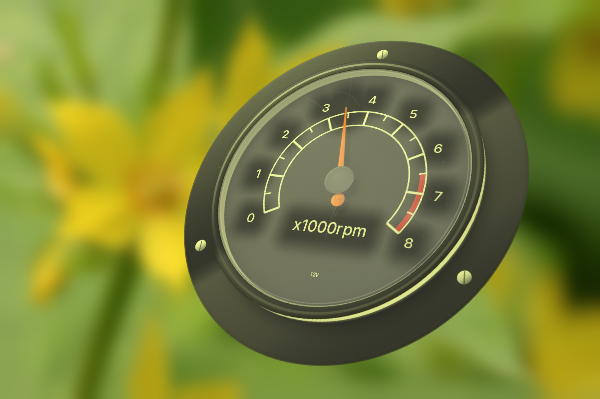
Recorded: 3500 rpm
